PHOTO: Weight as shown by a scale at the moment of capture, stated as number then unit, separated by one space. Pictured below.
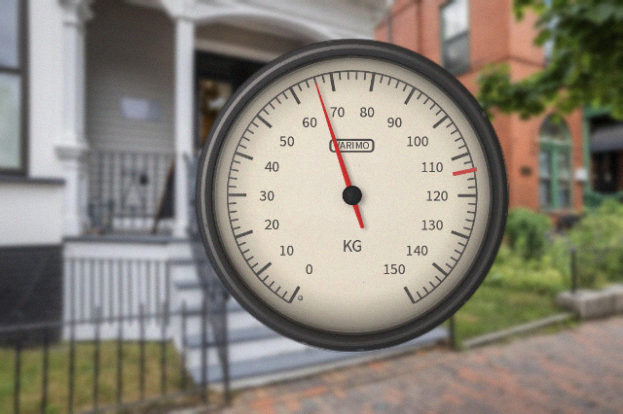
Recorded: 66 kg
